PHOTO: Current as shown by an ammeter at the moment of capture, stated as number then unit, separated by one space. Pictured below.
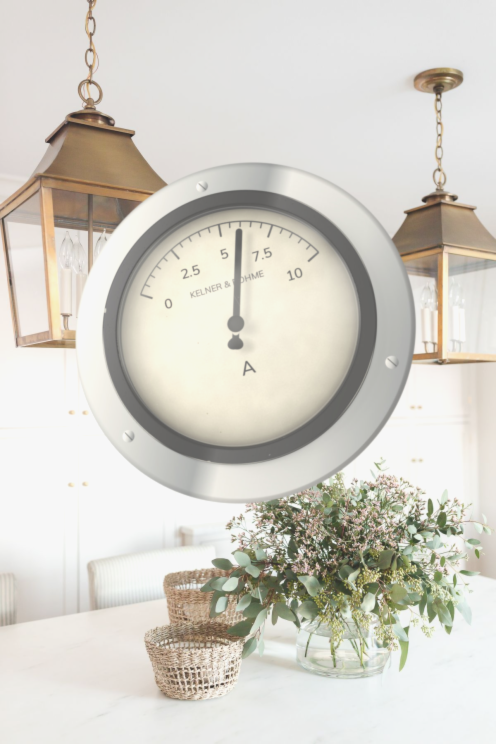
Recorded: 6 A
